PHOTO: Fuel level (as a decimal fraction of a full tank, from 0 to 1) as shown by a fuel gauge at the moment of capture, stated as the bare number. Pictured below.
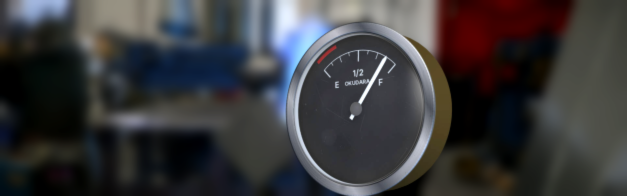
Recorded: 0.875
